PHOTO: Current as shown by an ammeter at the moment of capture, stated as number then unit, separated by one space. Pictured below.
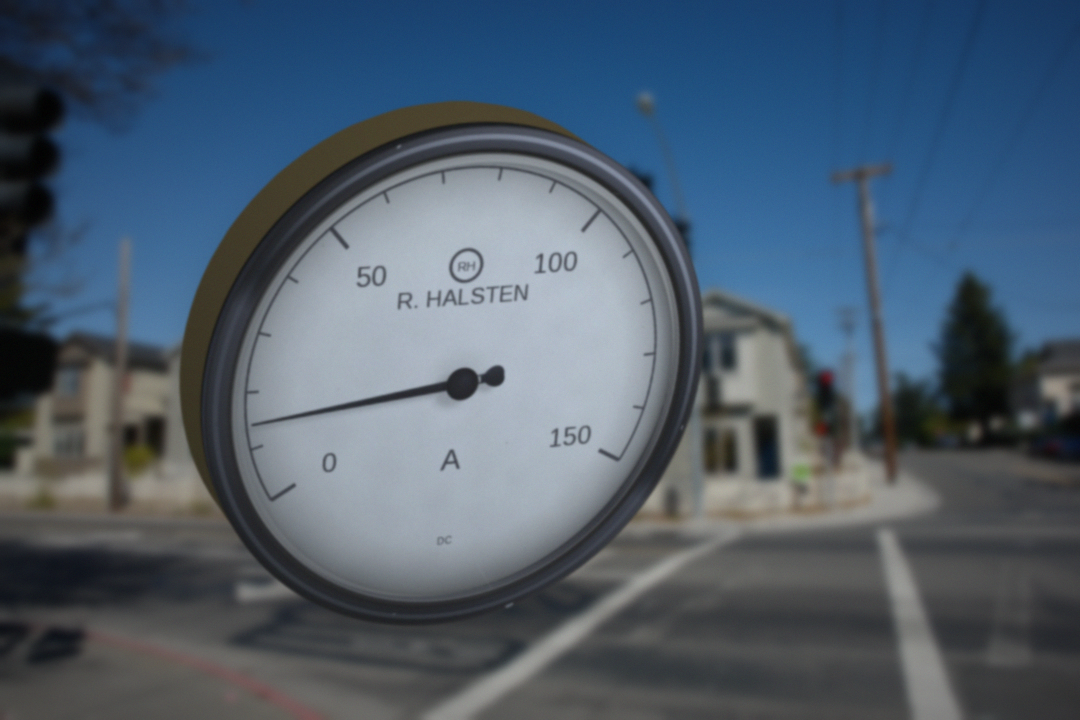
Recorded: 15 A
